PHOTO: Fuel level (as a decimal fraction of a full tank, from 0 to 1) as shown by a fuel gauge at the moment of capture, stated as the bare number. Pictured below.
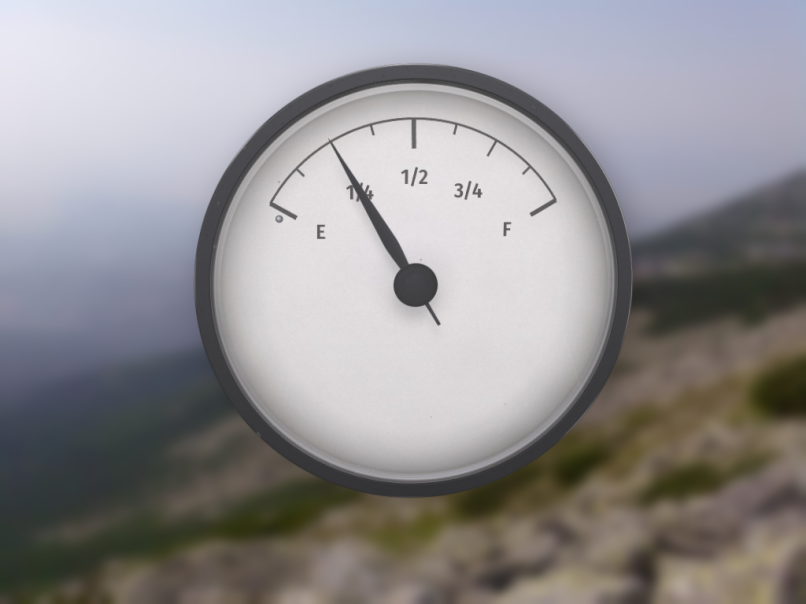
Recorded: 0.25
